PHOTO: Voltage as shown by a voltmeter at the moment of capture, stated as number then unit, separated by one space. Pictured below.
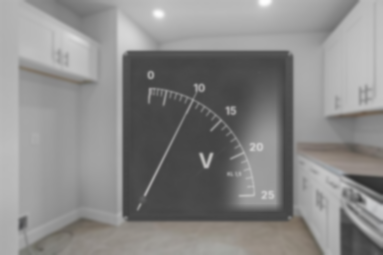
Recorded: 10 V
